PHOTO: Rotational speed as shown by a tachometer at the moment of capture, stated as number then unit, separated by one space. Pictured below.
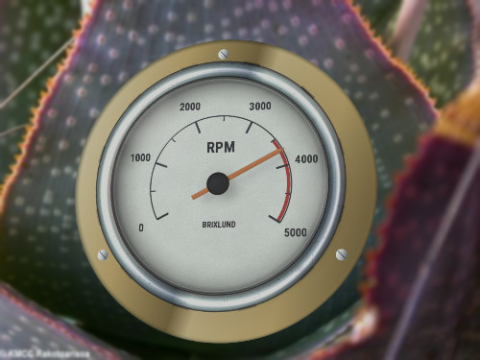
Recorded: 3750 rpm
